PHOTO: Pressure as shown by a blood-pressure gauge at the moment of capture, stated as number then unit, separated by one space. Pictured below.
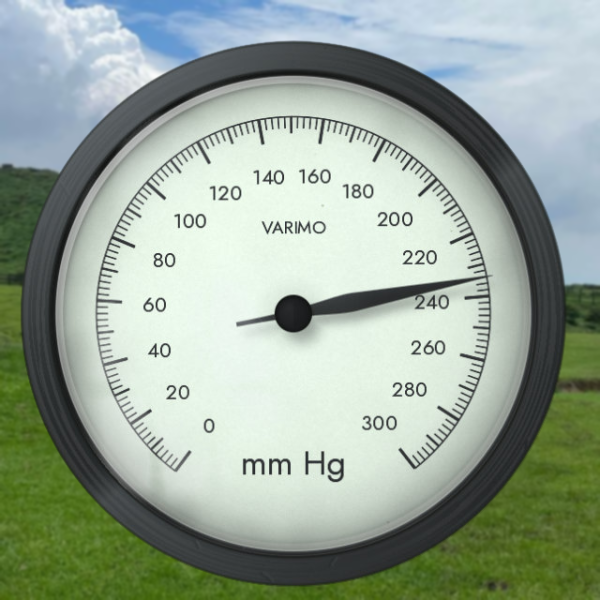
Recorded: 234 mmHg
